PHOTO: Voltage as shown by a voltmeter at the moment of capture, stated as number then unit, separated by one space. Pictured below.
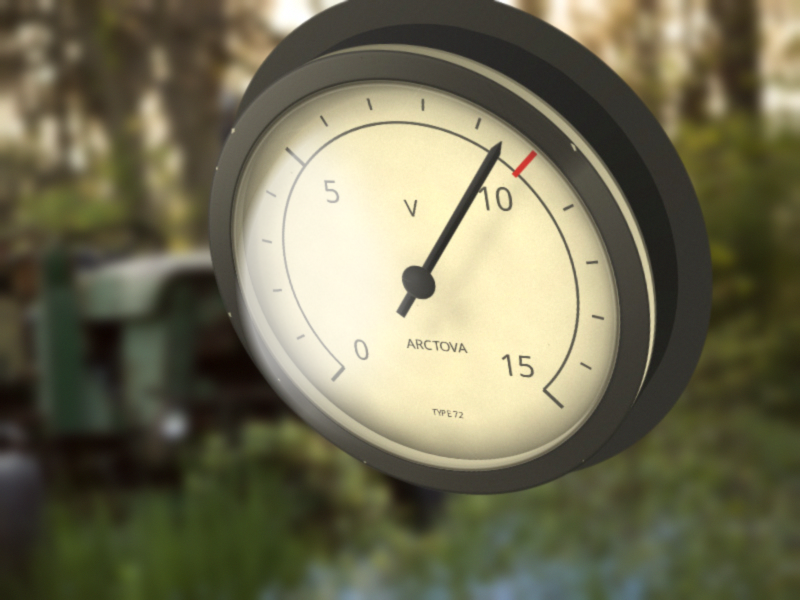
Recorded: 9.5 V
